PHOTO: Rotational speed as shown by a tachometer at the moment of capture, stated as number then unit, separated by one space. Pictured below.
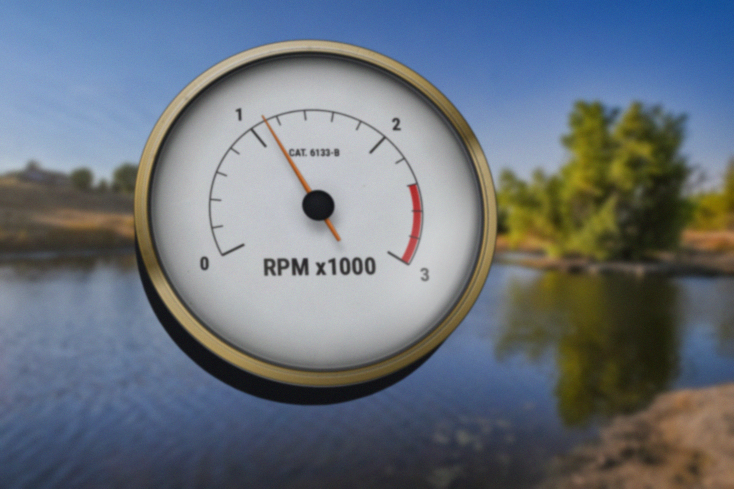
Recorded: 1100 rpm
